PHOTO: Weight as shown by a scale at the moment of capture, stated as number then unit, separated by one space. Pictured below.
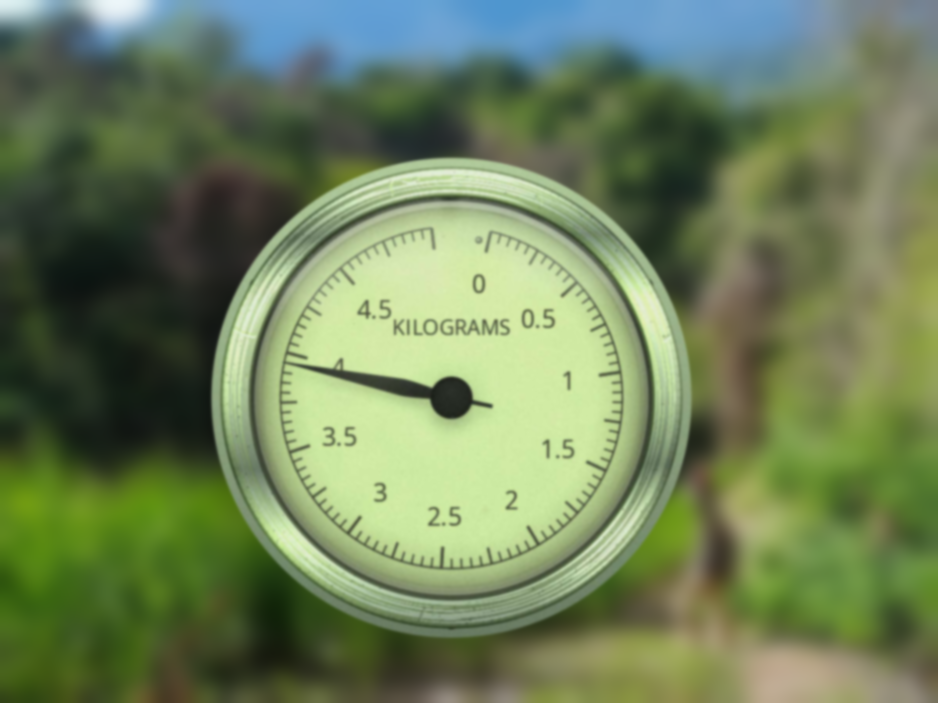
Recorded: 3.95 kg
